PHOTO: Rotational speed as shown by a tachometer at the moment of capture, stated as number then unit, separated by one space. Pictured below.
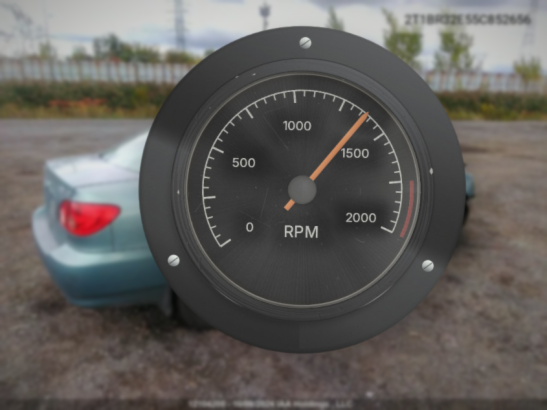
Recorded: 1375 rpm
